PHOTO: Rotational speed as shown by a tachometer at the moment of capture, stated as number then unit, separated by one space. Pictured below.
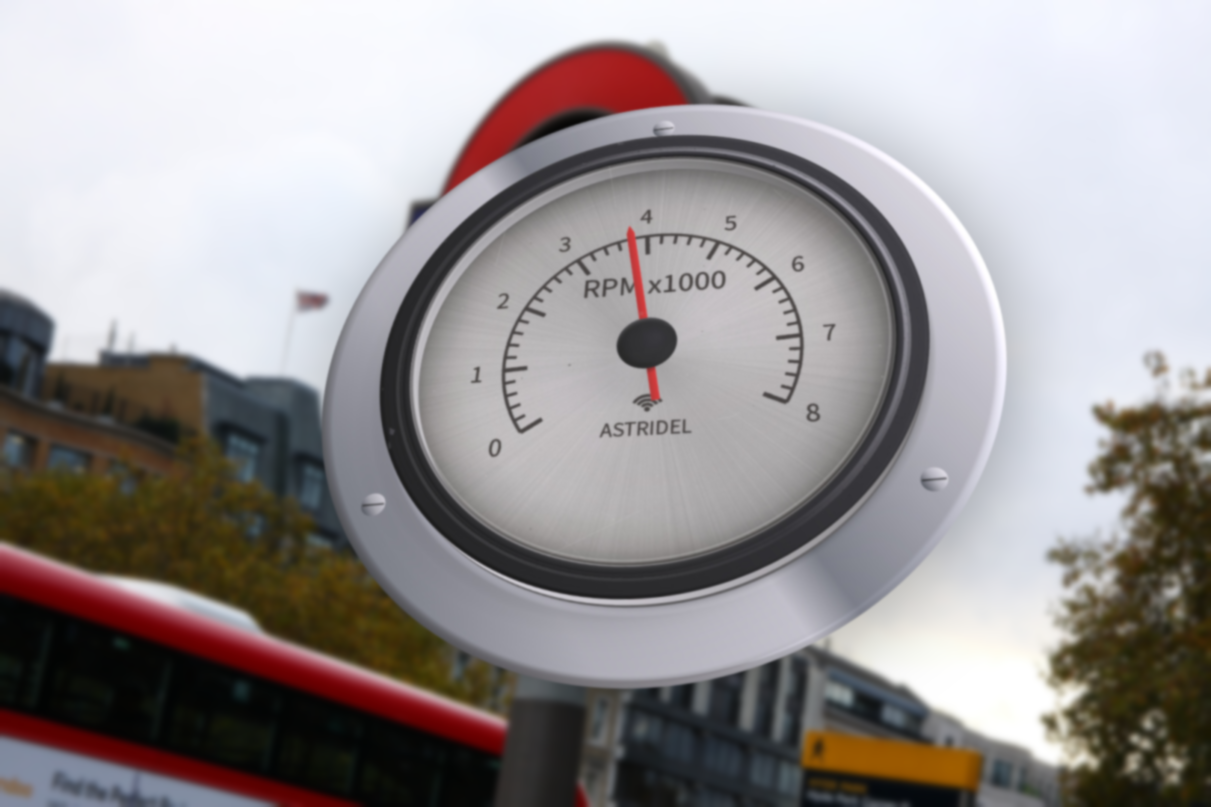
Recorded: 3800 rpm
